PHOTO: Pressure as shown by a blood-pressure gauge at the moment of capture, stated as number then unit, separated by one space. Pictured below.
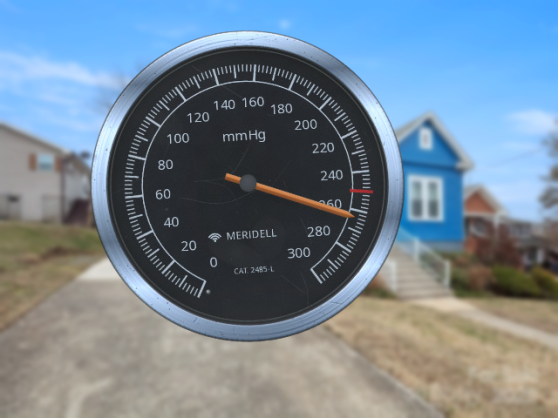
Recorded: 264 mmHg
